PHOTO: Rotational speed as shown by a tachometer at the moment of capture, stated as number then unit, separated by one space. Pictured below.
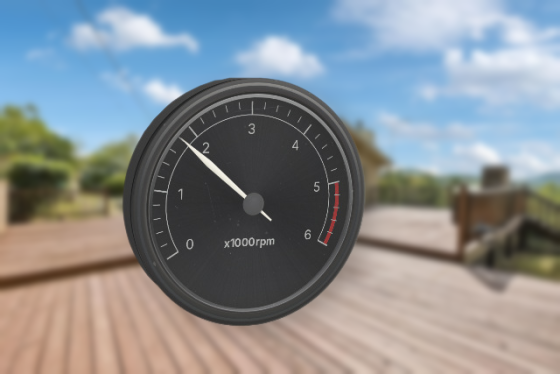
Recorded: 1800 rpm
